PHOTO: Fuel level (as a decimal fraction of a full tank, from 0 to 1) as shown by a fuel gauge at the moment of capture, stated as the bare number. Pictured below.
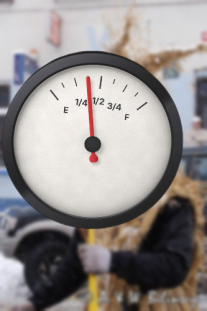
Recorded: 0.375
